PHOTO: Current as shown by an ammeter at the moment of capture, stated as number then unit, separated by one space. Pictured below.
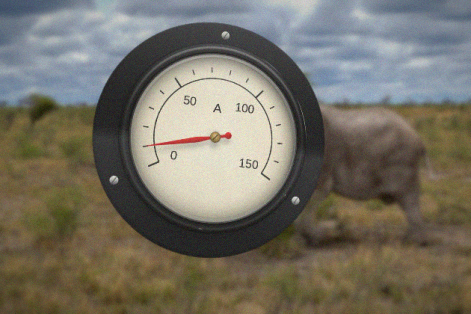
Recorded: 10 A
